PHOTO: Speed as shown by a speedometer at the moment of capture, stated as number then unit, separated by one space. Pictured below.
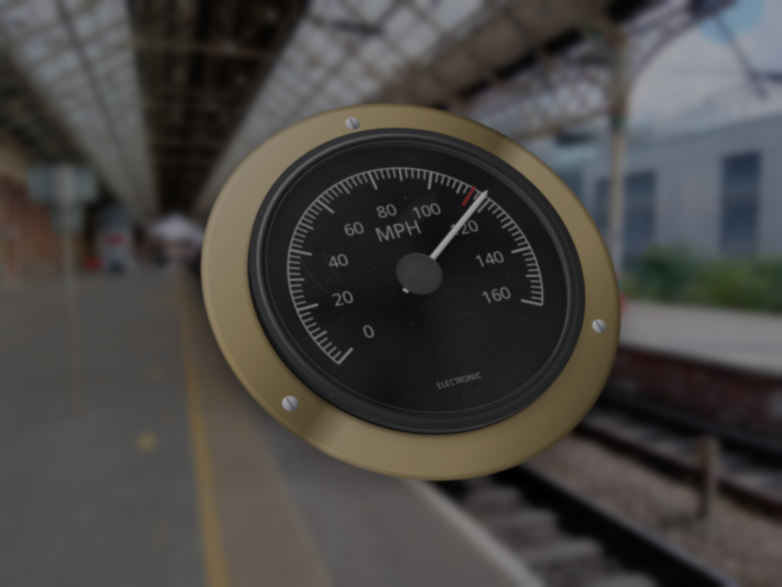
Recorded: 118 mph
